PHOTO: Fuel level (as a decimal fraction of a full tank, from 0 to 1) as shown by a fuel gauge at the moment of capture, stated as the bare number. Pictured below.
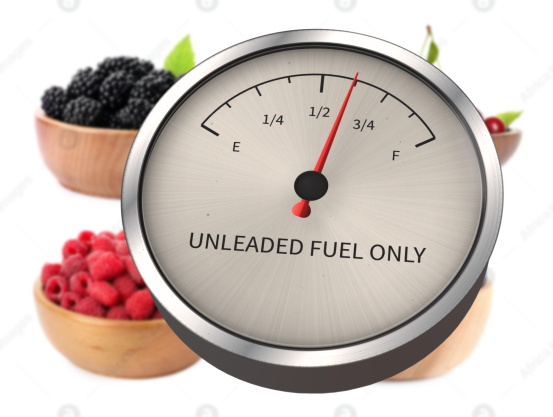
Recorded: 0.625
